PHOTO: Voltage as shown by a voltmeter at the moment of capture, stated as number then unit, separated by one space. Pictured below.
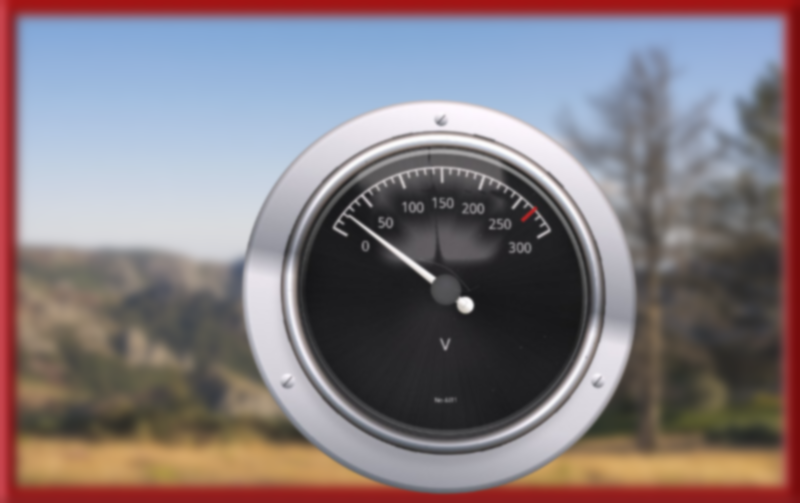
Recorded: 20 V
